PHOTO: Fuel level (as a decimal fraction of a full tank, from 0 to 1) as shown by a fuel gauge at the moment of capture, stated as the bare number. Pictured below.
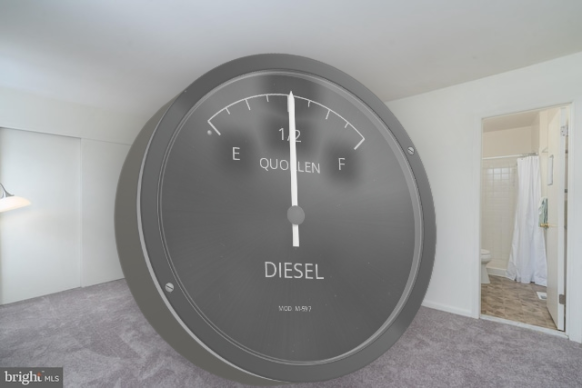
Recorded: 0.5
